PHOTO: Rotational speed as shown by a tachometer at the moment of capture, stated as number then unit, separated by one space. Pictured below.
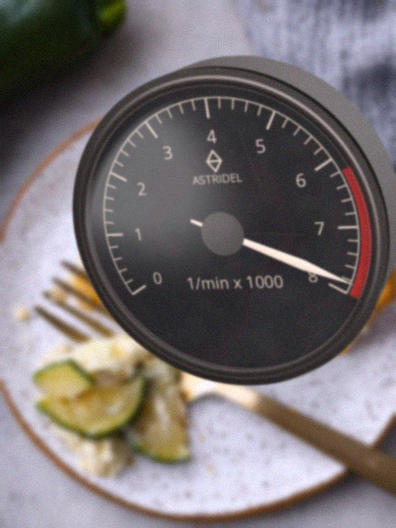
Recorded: 7800 rpm
